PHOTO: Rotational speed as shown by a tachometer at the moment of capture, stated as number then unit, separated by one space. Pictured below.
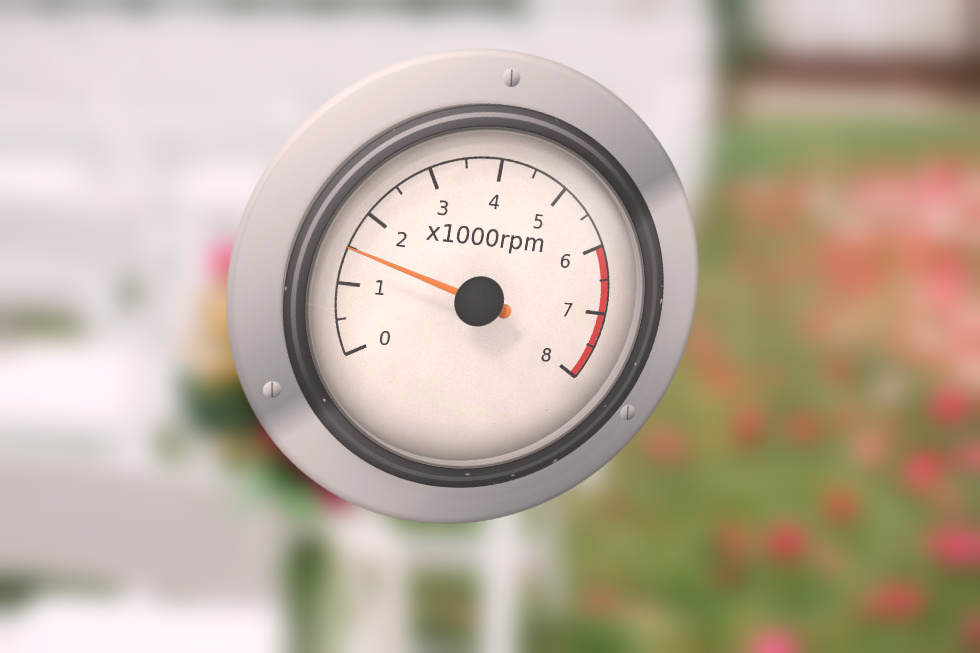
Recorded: 1500 rpm
